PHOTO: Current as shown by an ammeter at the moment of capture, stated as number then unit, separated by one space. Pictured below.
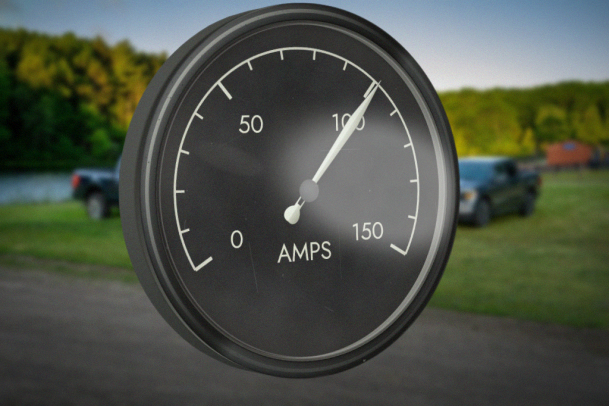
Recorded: 100 A
